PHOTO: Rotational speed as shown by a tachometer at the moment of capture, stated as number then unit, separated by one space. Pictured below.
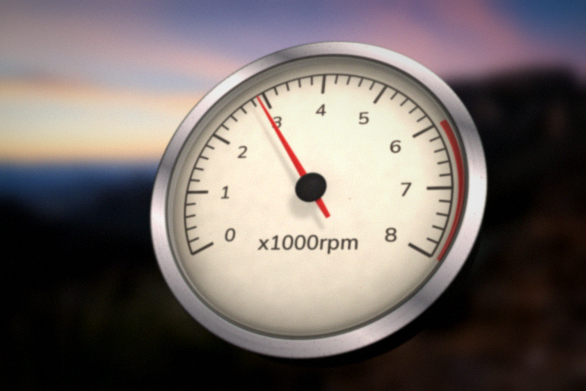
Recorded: 2900 rpm
